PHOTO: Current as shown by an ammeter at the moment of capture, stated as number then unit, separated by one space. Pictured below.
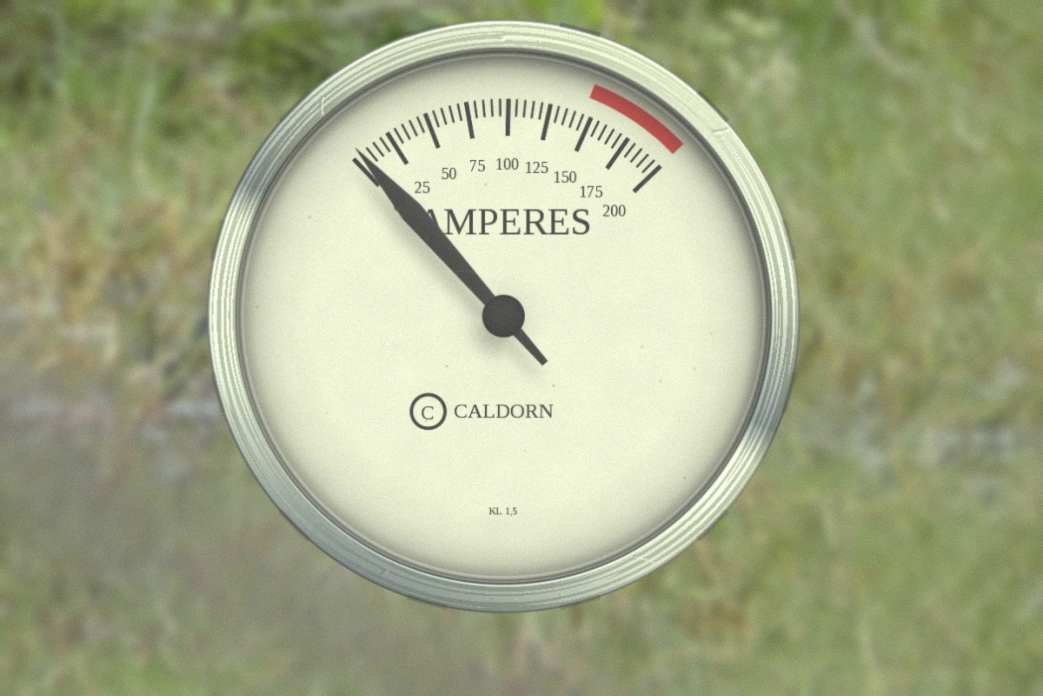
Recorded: 5 A
